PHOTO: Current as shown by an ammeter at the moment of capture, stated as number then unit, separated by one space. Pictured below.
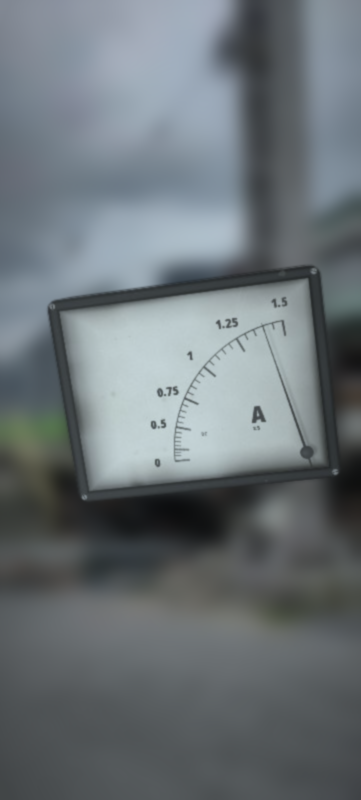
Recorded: 1.4 A
